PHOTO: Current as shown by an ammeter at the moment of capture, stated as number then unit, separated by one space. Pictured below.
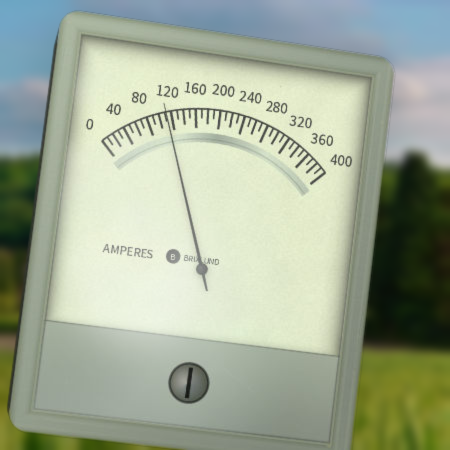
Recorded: 110 A
